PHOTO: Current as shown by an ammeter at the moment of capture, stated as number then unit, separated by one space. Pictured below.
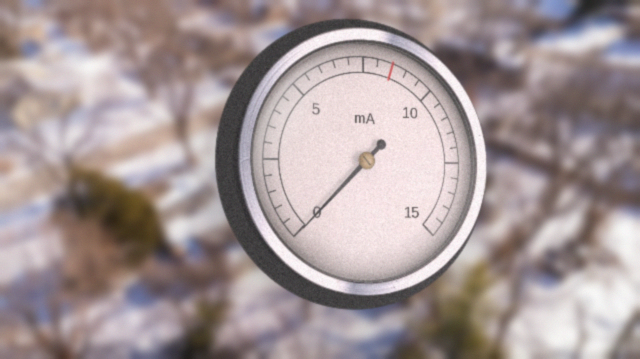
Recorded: 0 mA
